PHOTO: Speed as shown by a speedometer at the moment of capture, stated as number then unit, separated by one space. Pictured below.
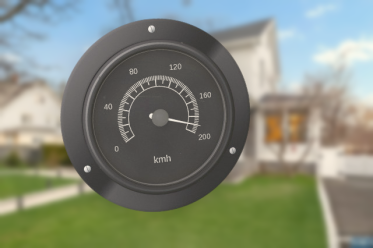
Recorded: 190 km/h
